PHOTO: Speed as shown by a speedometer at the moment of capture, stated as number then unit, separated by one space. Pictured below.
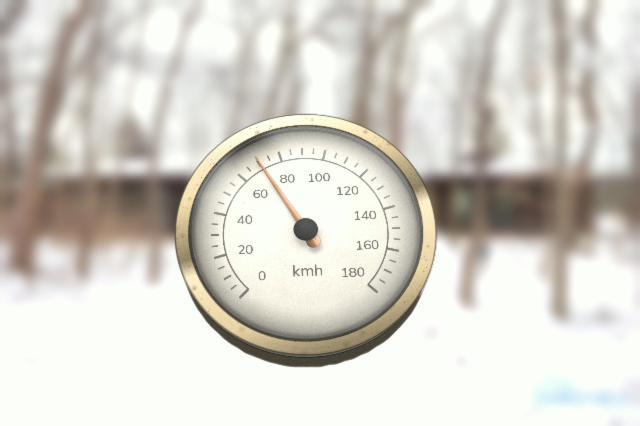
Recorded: 70 km/h
